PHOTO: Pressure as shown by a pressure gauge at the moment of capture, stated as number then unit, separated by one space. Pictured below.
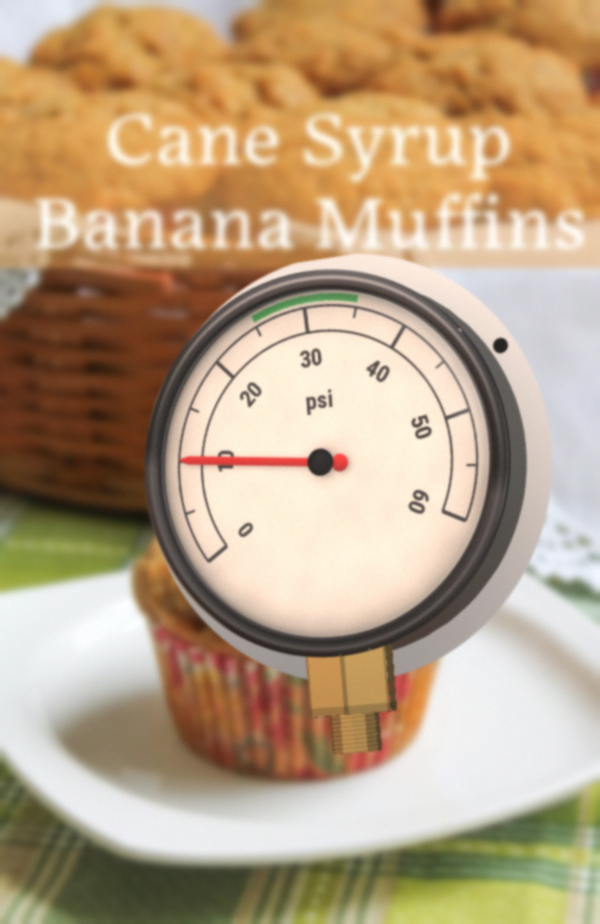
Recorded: 10 psi
